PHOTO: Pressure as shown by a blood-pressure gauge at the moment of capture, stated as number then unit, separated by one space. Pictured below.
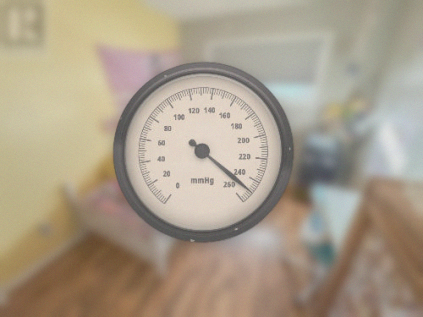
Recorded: 250 mmHg
